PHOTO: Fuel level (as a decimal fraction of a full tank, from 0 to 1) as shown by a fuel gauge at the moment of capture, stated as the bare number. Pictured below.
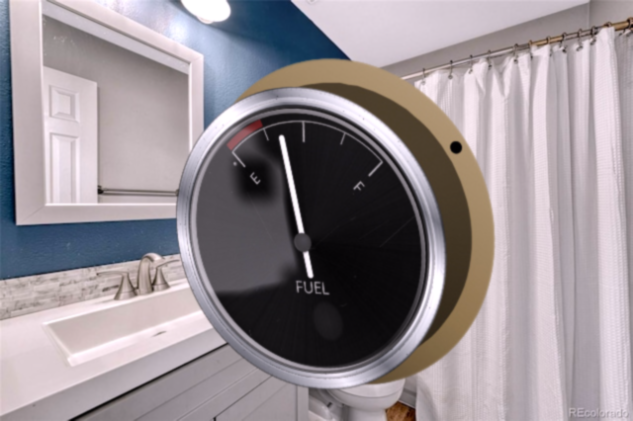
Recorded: 0.375
